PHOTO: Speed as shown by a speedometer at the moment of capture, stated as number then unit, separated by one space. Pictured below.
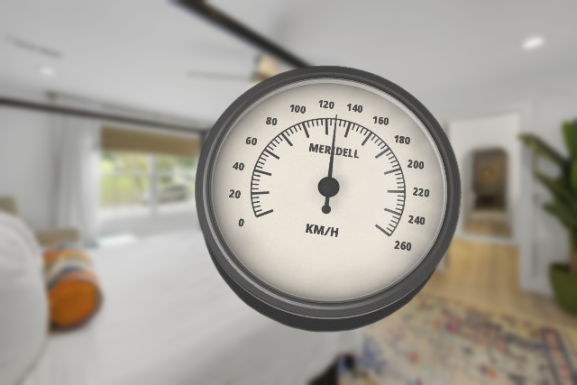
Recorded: 128 km/h
